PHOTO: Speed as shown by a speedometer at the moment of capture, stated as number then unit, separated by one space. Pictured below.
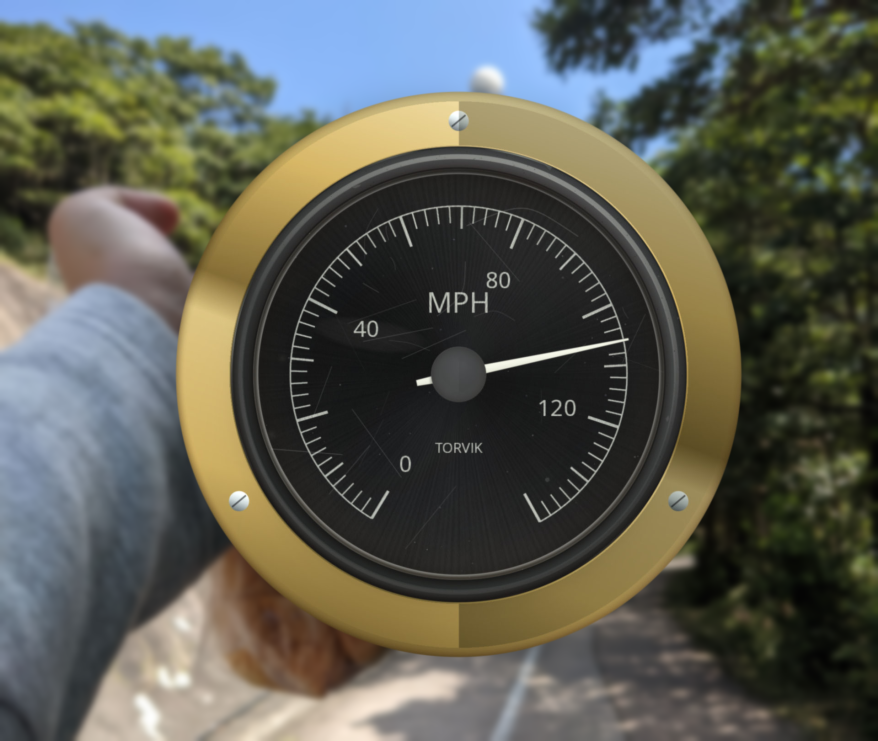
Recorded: 106 mph
